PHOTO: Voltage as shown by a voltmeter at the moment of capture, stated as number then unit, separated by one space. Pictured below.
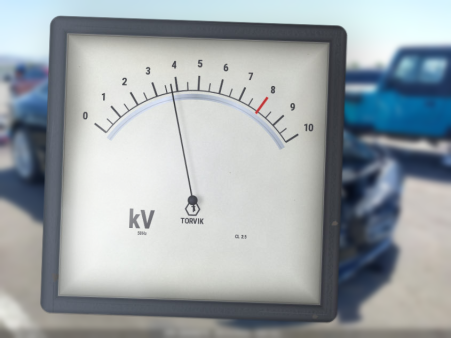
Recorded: 3.75 kV
